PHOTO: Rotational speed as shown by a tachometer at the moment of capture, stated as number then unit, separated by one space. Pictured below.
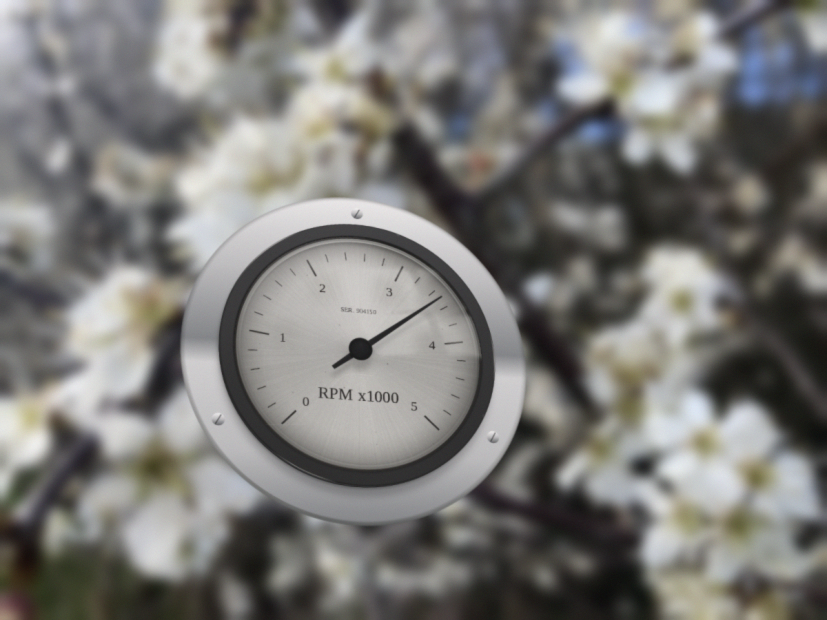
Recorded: 3500 rpm
